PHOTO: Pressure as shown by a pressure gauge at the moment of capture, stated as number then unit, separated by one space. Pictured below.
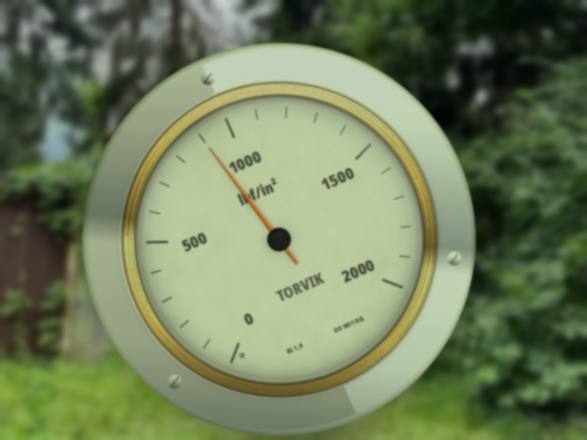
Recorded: 900 psi
